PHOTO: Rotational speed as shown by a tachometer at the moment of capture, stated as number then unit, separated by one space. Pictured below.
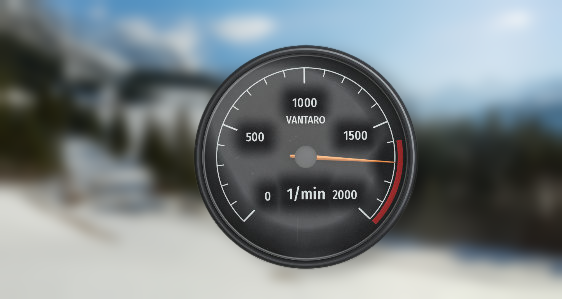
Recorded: 1700 rpm
